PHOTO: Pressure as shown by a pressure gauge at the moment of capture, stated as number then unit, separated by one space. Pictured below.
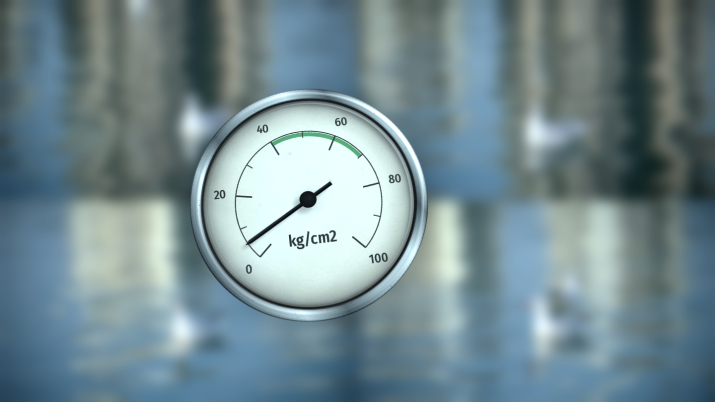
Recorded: 5 kg/cm²
